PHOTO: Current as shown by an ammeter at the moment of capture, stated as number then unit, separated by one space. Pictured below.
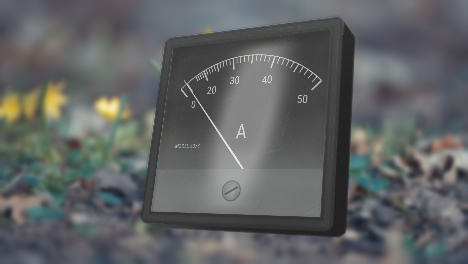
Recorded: 10 A
